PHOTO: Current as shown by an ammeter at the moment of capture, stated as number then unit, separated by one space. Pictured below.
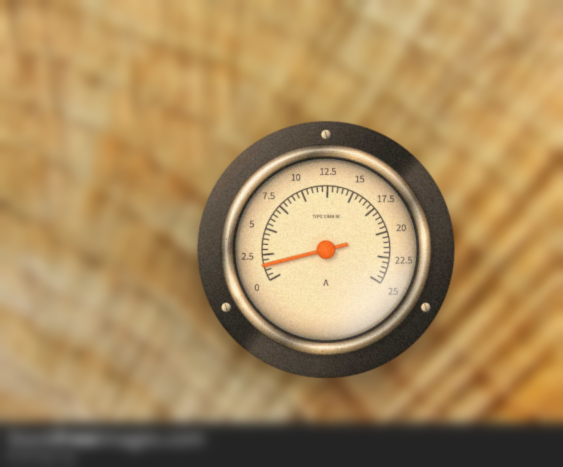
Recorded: 1.5 A
